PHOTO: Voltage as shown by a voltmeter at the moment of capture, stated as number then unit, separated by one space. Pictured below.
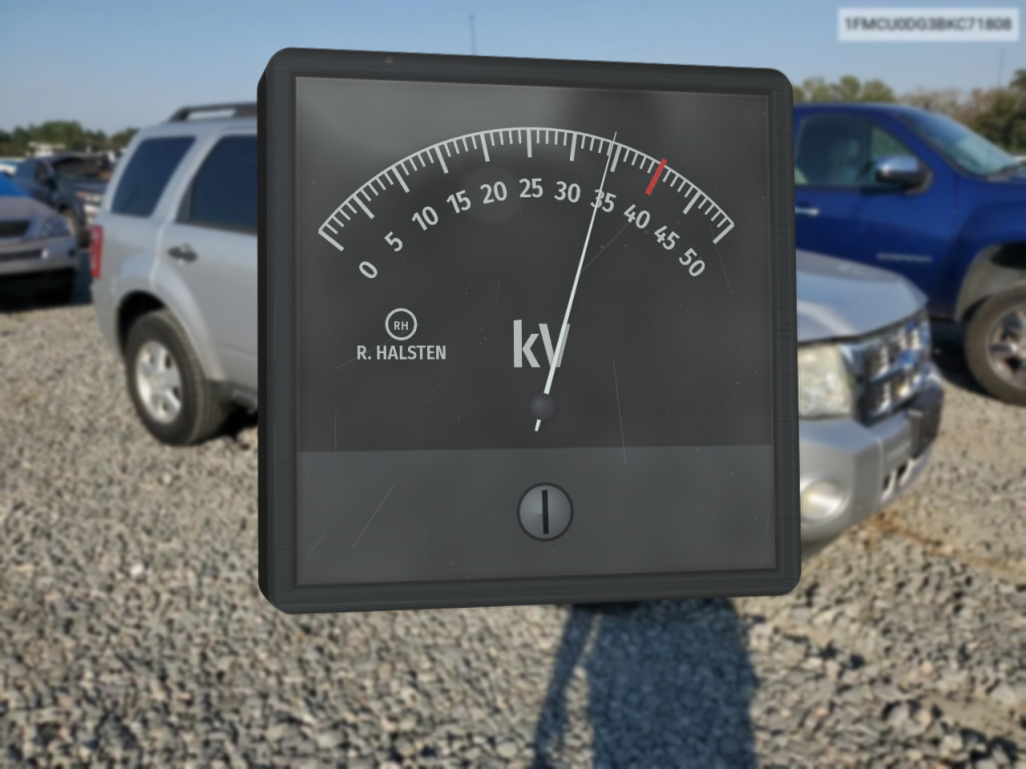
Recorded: 34 kV
